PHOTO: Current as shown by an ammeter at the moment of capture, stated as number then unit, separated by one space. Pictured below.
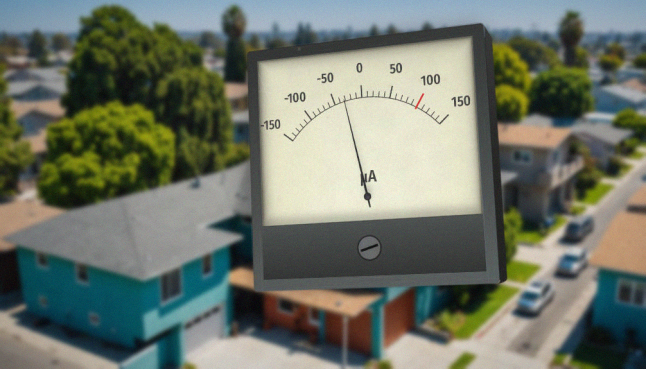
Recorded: -30 µA
